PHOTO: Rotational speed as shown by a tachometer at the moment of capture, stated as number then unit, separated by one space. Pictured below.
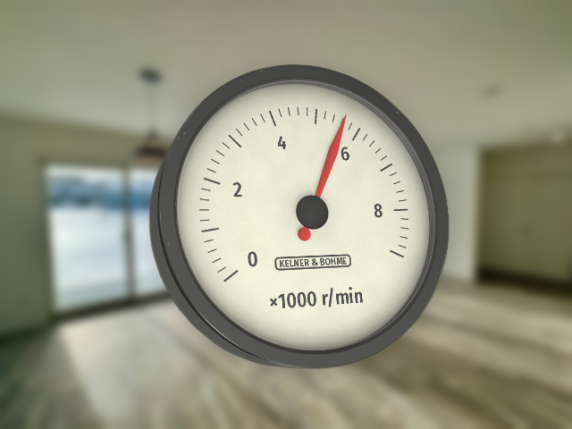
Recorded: 5600 rpm
